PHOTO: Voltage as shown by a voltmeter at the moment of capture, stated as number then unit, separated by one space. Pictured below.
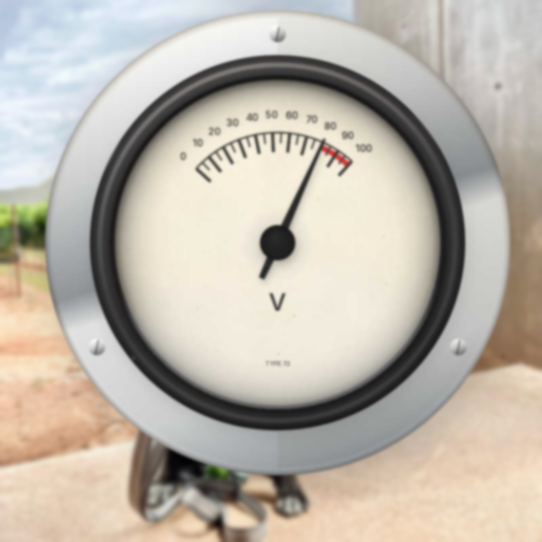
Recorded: 80 V
